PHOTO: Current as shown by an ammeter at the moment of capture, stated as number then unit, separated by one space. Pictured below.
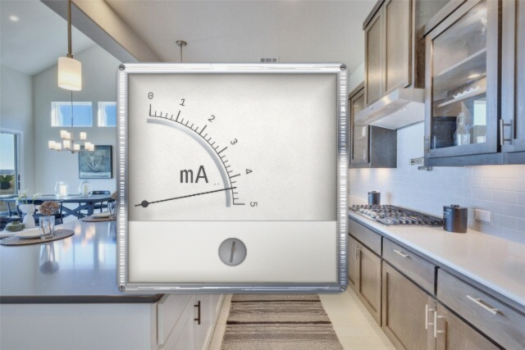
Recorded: 4.4 mA
